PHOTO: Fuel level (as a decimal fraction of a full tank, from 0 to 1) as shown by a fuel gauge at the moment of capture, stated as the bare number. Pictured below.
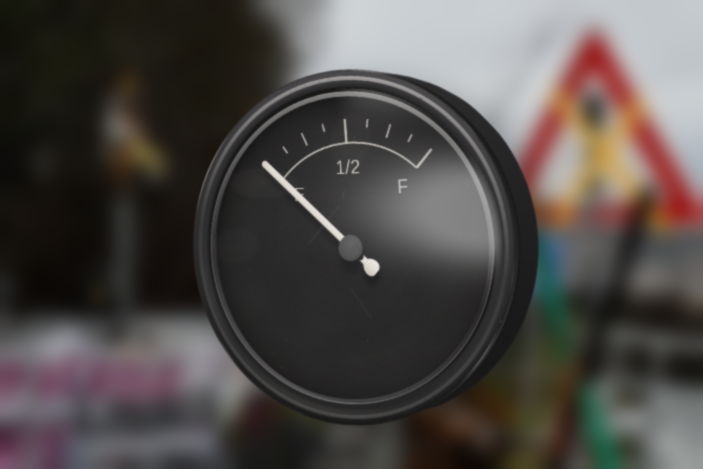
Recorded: 0
